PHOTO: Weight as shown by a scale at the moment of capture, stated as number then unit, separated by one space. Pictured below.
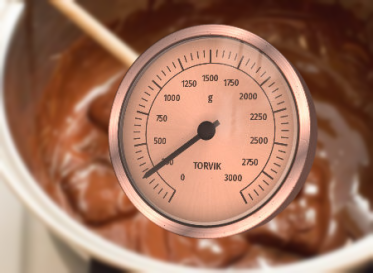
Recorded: 250 g
